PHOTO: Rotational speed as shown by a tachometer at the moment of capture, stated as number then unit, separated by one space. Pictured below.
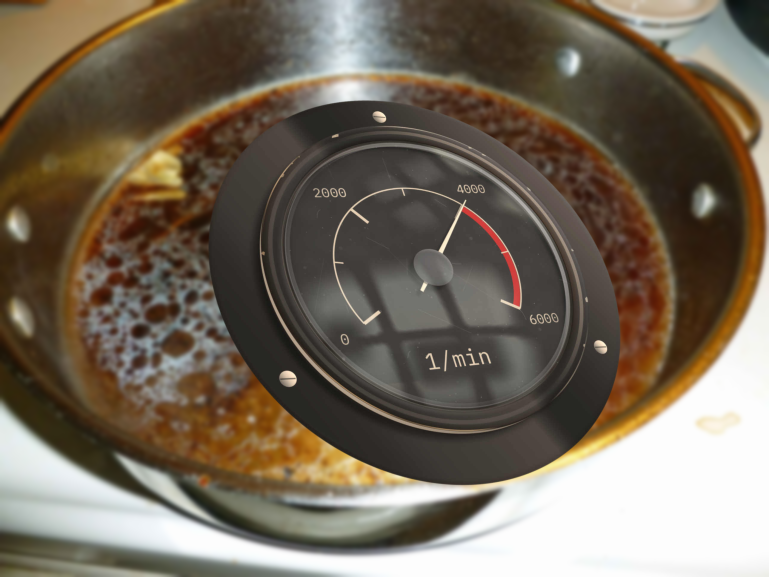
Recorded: 4000 rpm
